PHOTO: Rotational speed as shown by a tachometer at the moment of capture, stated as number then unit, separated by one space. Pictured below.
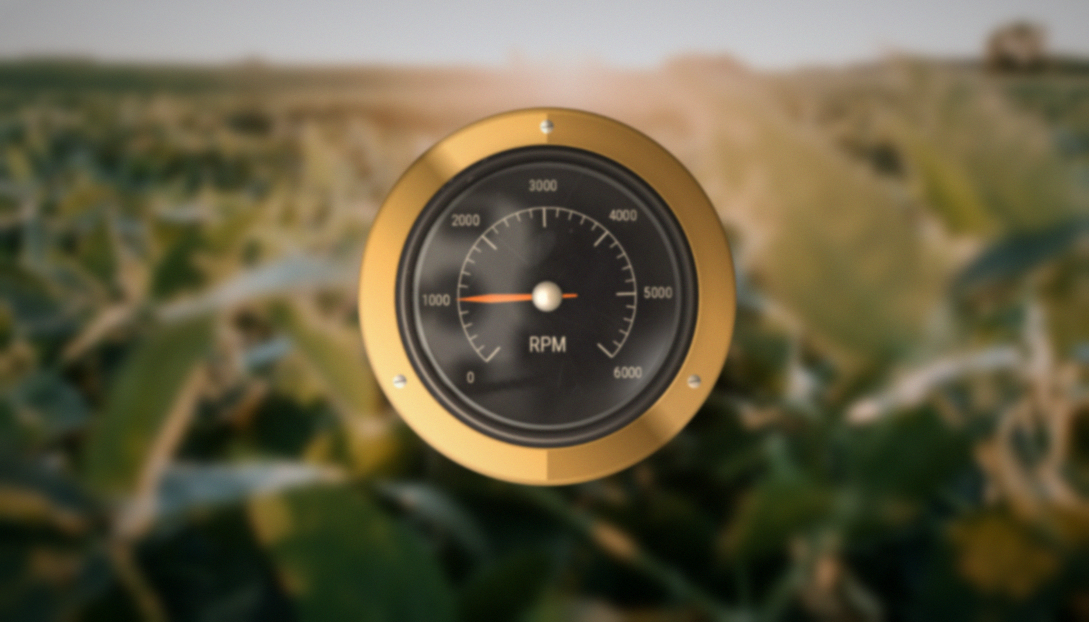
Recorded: 1000 rpm
